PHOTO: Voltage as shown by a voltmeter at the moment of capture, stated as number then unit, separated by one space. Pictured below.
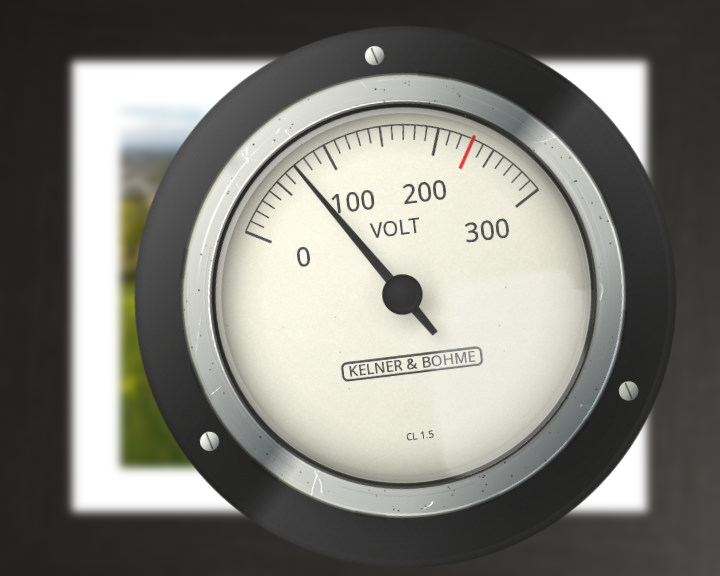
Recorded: 70 V
